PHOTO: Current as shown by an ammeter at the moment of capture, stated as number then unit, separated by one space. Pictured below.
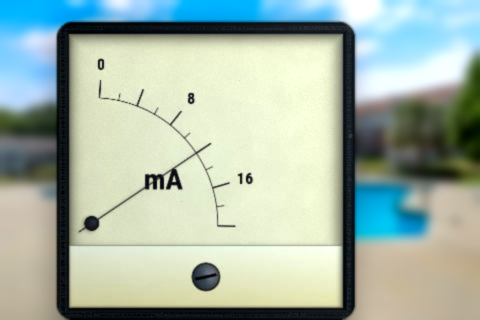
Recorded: 12 mA
